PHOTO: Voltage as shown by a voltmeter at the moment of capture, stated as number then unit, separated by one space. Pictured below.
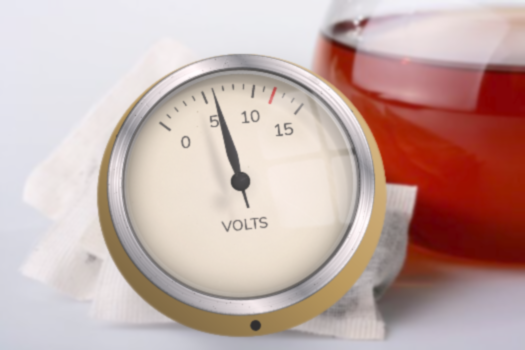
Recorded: 6 V
